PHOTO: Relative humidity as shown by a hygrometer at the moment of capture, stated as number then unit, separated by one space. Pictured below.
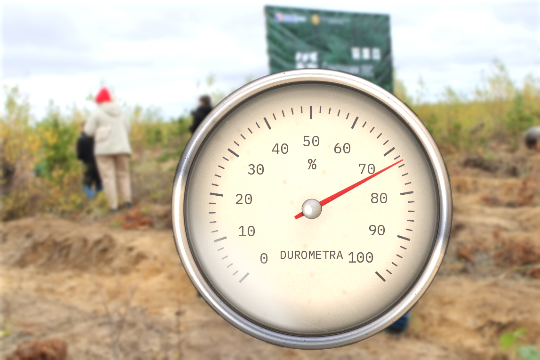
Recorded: 73 %
